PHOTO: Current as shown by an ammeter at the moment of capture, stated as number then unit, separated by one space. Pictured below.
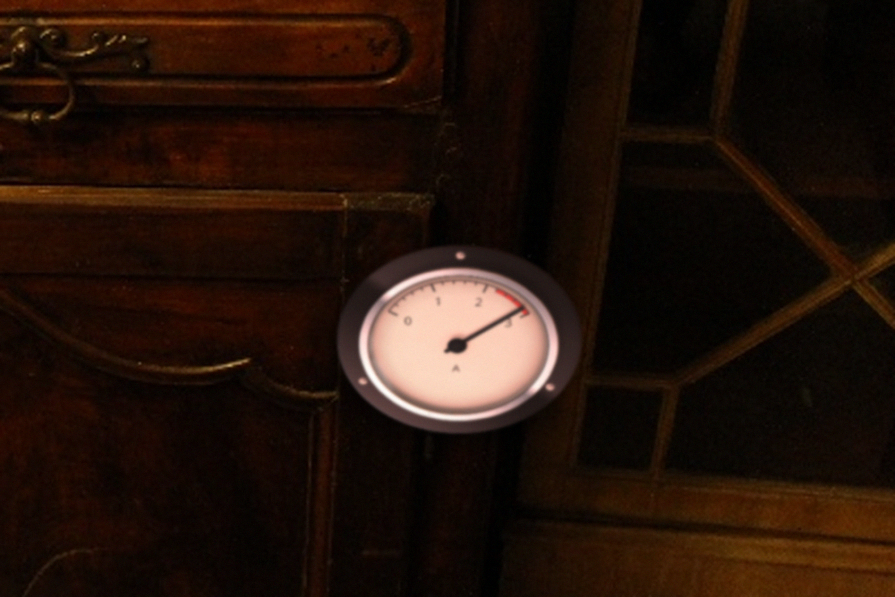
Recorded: 2.8 A
